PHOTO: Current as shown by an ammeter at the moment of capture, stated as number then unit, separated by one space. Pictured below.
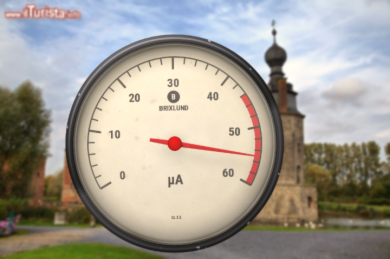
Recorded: 55 µA
